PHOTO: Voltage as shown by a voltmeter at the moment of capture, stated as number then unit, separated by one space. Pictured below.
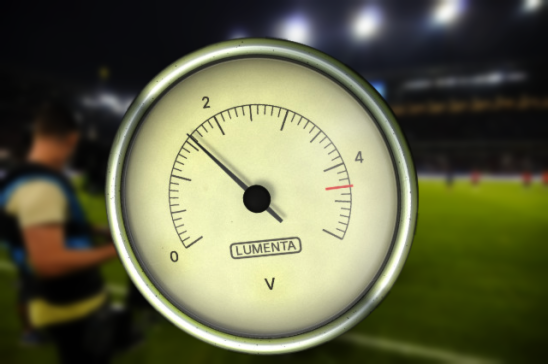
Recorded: 1.6 V
